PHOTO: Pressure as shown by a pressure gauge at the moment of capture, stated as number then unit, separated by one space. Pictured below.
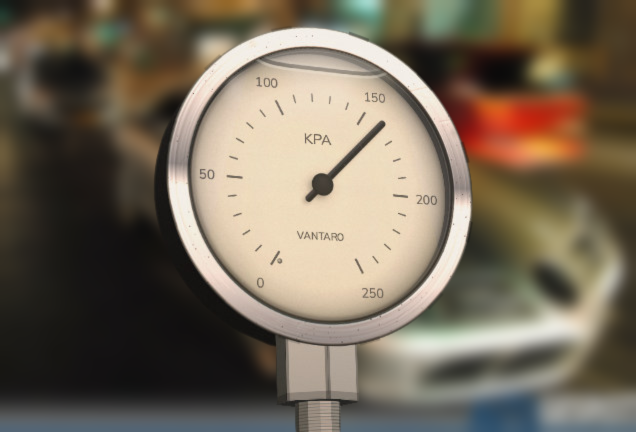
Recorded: 160 kPa
